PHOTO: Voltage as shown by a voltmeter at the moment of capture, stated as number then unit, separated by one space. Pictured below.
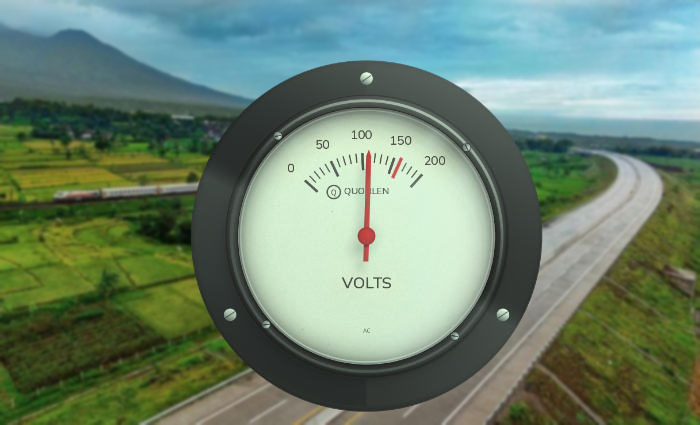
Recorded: 110 V
